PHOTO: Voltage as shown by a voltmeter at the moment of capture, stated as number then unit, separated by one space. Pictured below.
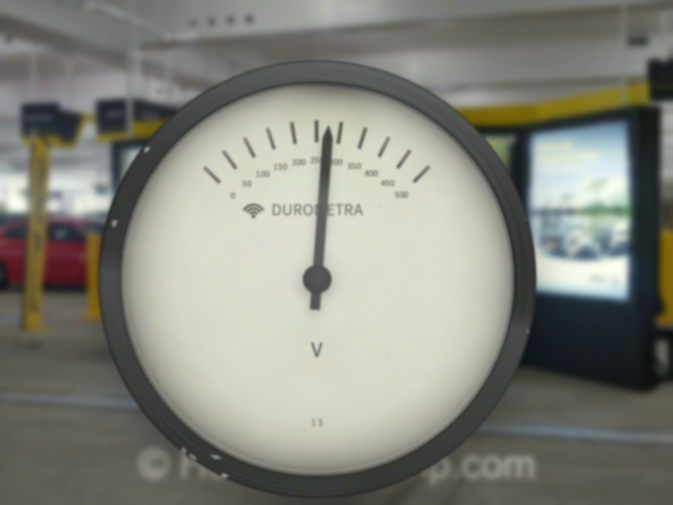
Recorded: 275 V
